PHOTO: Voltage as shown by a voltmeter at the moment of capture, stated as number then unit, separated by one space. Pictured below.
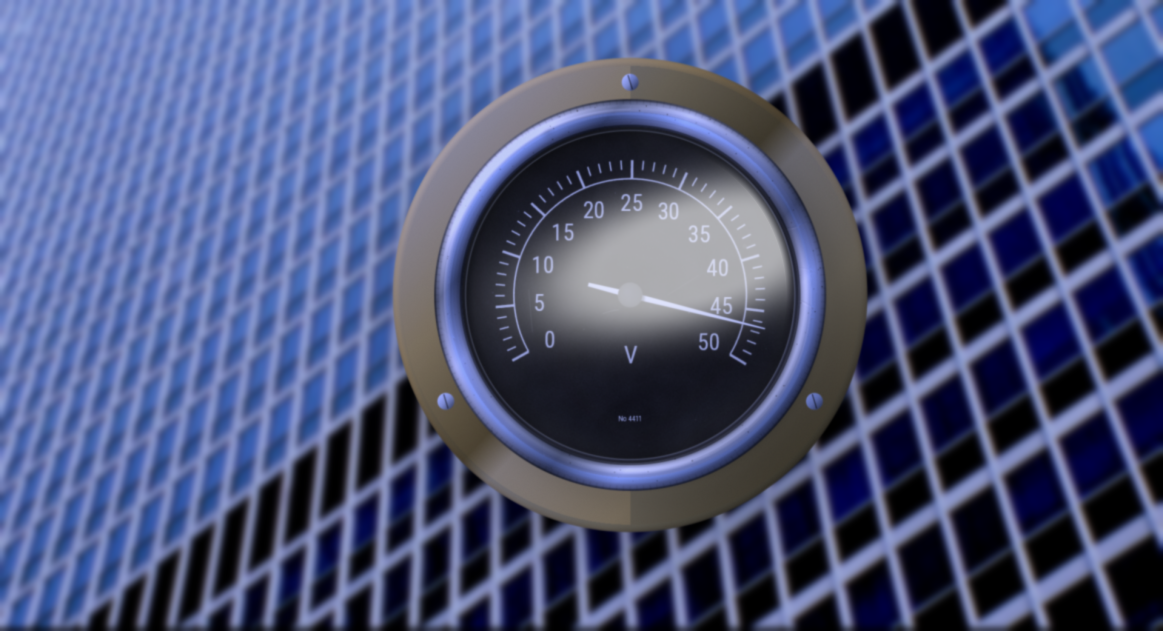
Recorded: 46.5 V
